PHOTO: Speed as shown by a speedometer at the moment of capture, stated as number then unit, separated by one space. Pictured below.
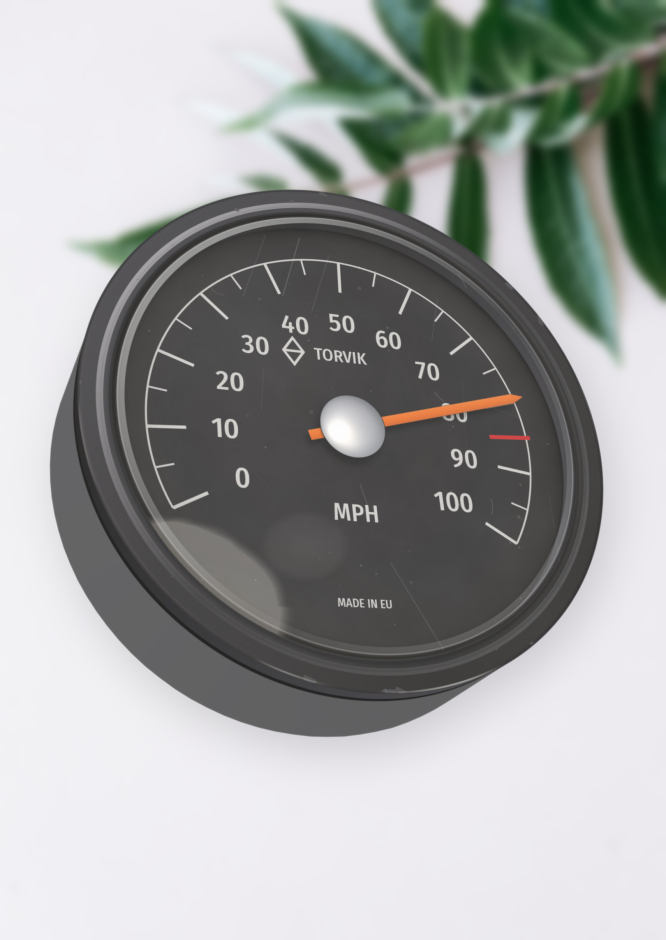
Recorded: 80 mph
